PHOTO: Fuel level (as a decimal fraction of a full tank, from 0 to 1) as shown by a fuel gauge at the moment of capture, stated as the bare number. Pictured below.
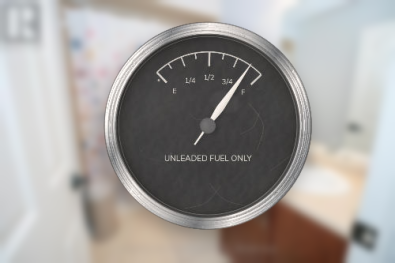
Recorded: 0.875
